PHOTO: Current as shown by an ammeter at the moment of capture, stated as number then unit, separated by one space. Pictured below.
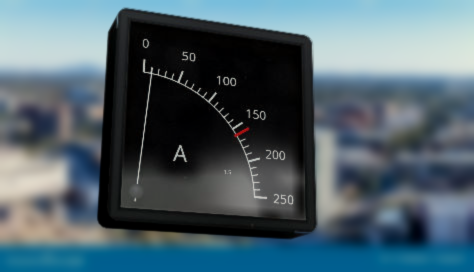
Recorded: 10 A
